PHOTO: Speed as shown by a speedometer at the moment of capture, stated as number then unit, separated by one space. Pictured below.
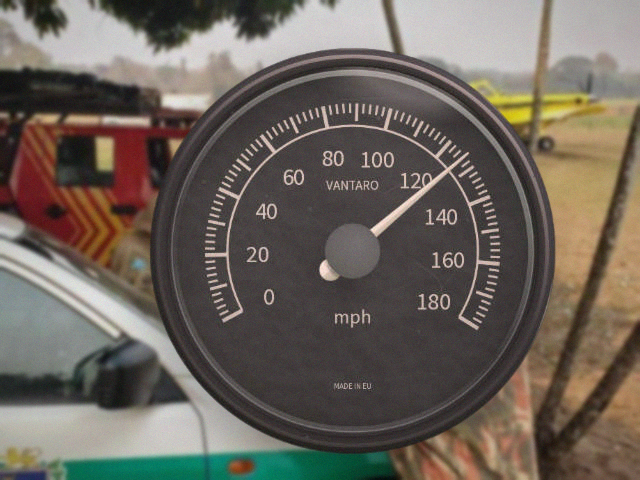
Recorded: 126 mph
